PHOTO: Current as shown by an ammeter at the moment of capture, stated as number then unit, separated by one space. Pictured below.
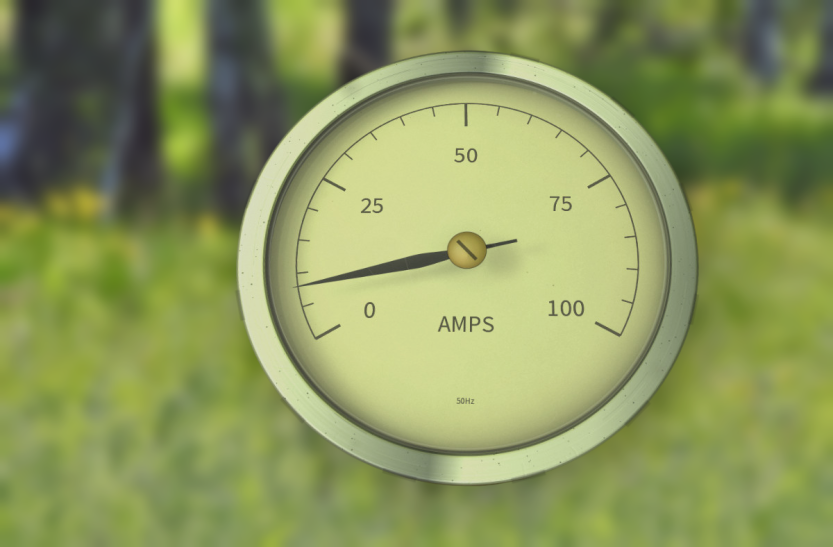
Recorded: 7.5 A
